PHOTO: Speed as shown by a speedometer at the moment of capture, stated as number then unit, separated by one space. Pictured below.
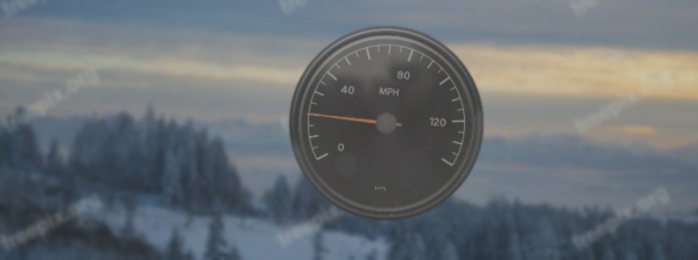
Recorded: 20 mph
